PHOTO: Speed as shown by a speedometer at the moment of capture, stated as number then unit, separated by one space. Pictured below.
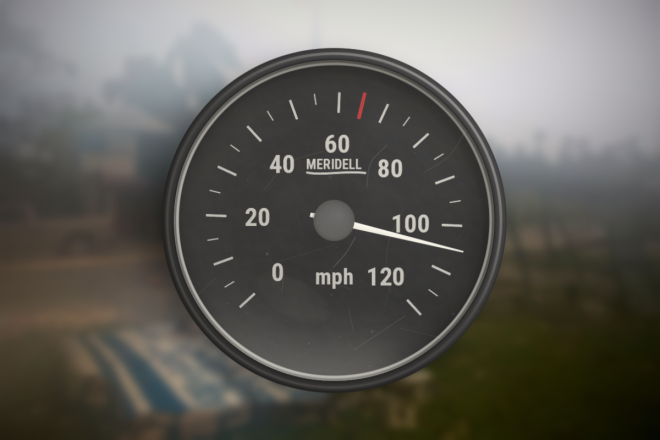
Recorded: 105 mph
